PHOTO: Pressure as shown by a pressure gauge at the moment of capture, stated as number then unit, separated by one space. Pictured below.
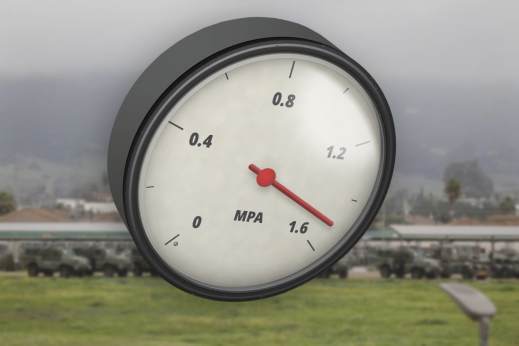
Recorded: 1.5 MPa
